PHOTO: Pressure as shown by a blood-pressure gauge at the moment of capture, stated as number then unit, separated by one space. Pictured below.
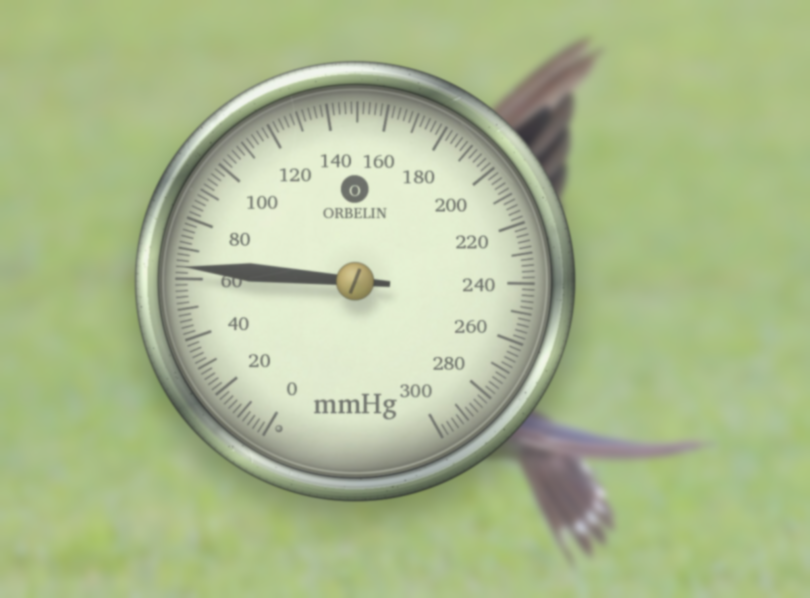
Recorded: 64 mmHg
